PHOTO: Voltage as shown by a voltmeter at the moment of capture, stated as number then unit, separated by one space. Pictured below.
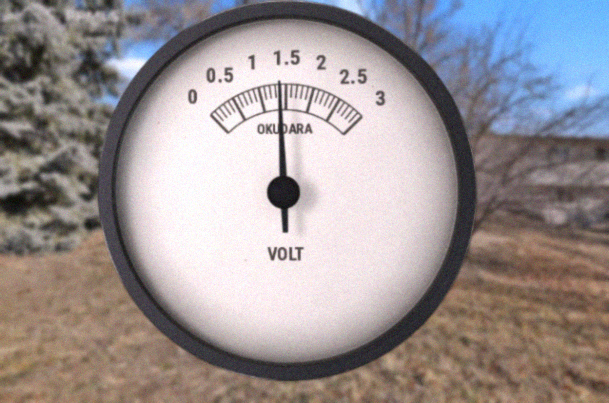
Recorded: 1.4 V
